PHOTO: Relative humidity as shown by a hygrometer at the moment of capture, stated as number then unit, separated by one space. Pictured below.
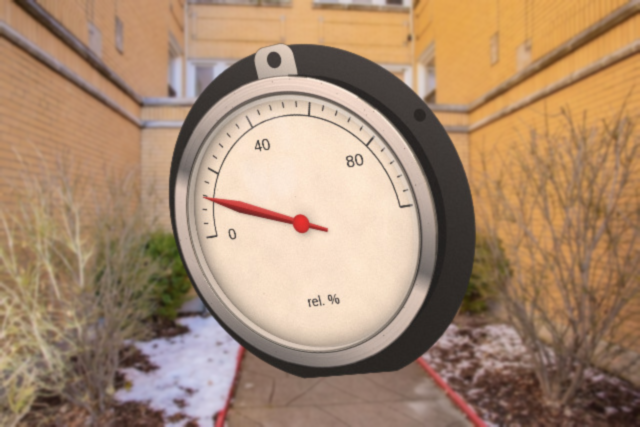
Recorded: 12 %
